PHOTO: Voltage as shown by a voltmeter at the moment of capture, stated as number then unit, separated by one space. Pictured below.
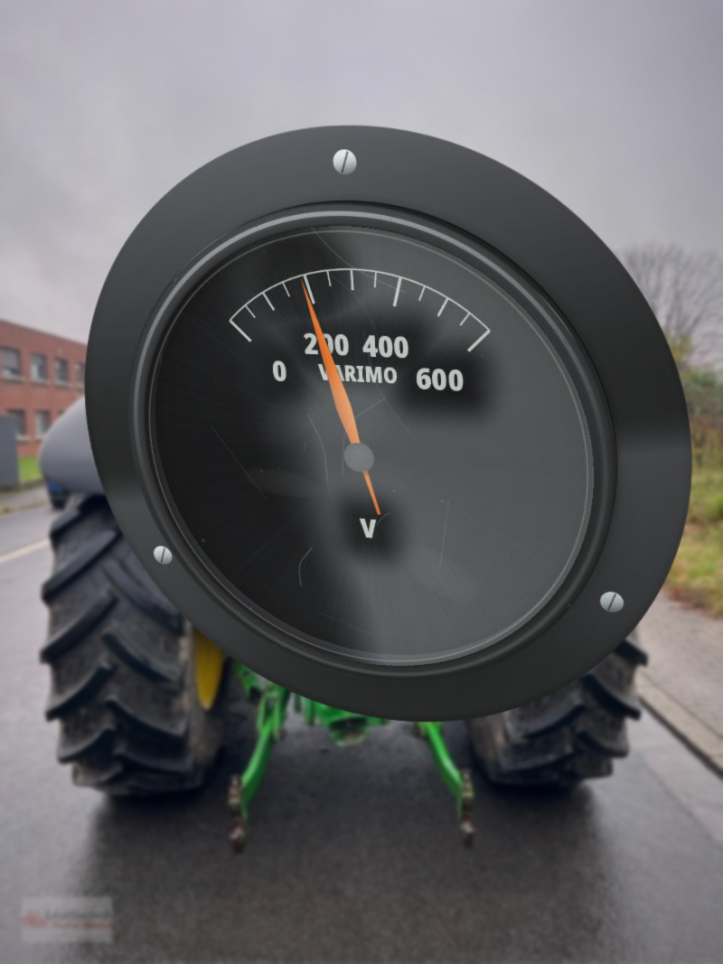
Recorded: 200 V
